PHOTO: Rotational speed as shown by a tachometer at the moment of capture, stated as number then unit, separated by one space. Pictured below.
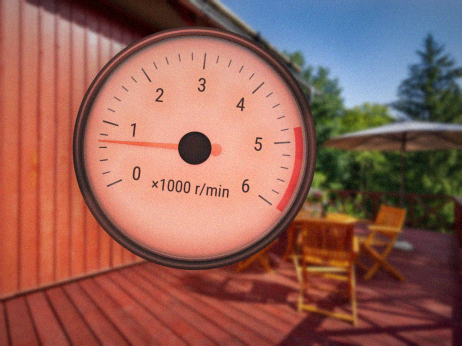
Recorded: 700 rpm
